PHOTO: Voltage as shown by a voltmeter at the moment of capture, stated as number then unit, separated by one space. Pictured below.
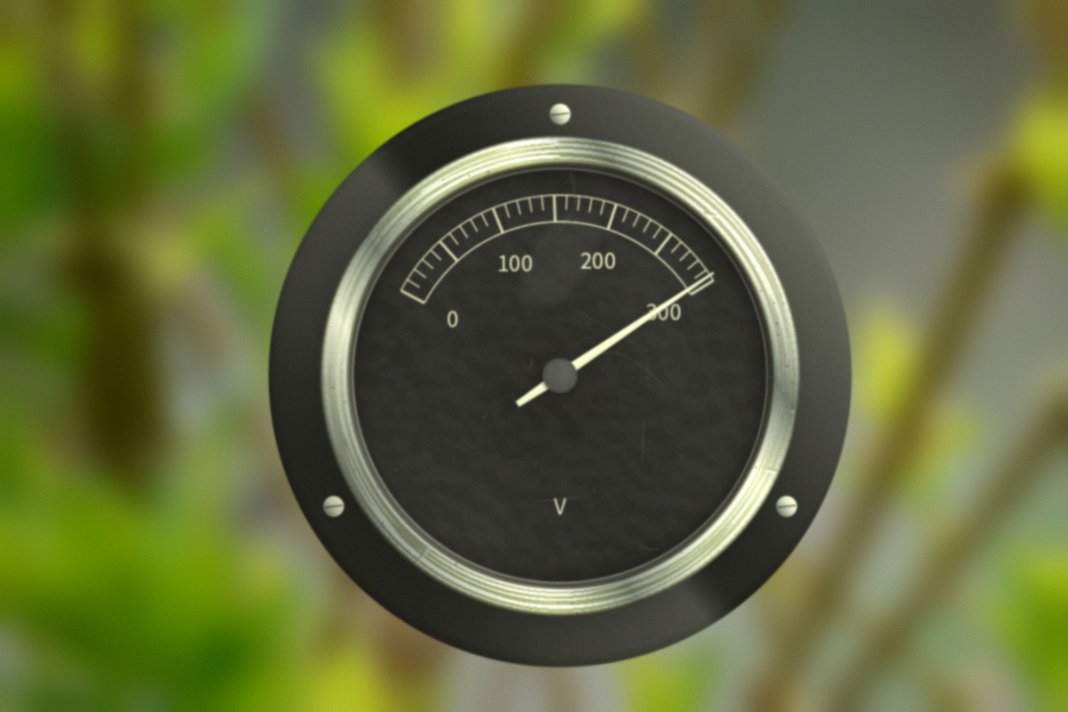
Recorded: 295 V
